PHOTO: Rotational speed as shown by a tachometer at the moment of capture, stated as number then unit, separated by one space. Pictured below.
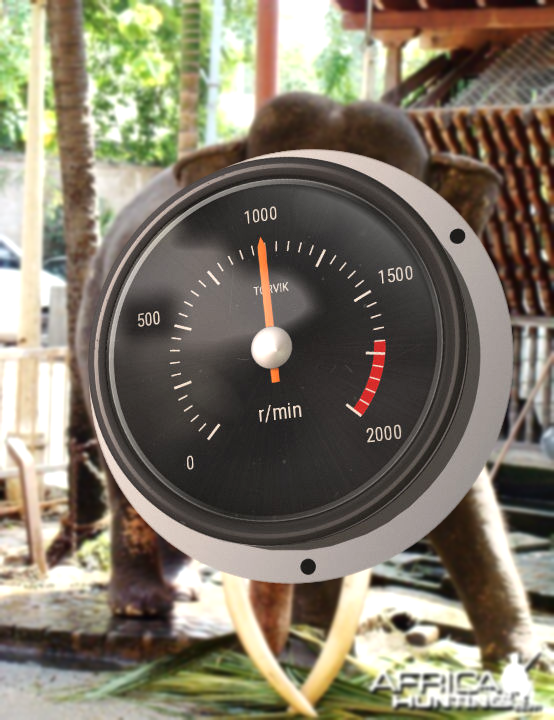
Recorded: 1000 rpm
